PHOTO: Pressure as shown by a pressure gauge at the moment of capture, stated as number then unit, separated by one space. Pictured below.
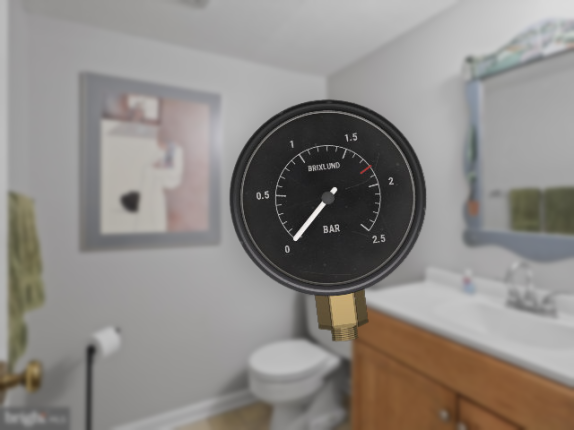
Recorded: 0 bar
